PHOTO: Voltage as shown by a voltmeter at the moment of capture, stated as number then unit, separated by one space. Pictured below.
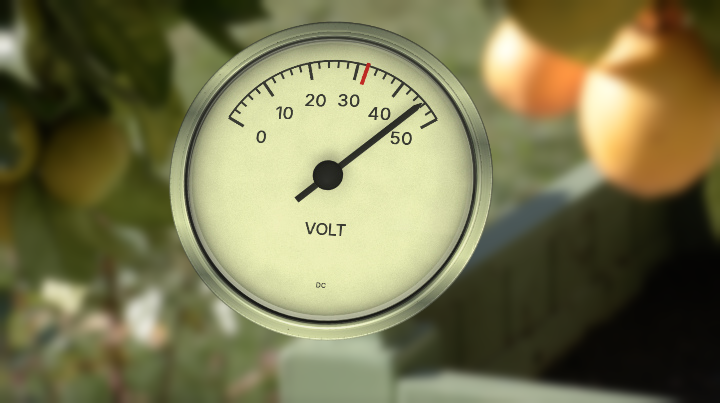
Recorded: 46 V
